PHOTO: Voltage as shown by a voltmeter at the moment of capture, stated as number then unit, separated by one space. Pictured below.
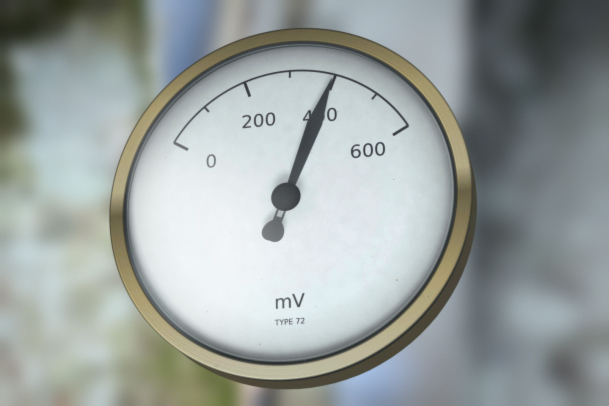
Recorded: 400 mV
